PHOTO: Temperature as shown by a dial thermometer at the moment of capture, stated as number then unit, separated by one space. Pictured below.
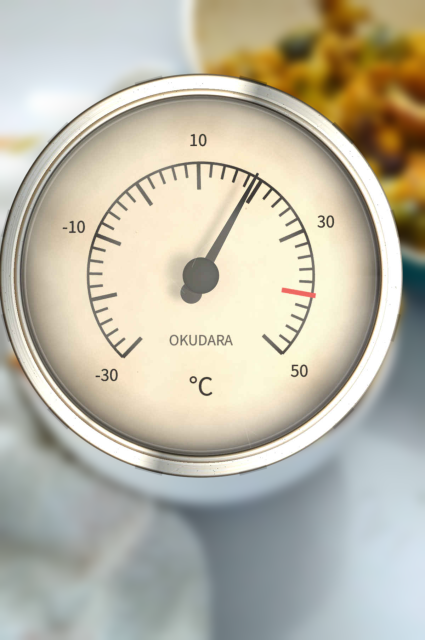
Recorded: 19 °C
